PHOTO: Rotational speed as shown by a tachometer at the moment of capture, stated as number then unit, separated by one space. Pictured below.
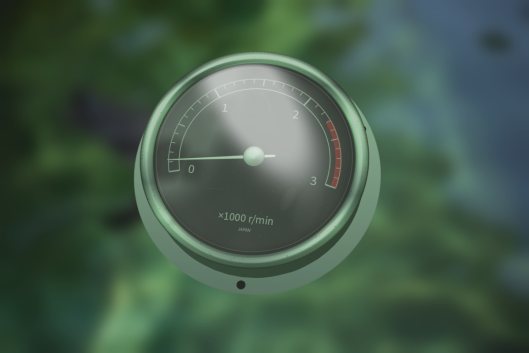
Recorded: 100 rpm
